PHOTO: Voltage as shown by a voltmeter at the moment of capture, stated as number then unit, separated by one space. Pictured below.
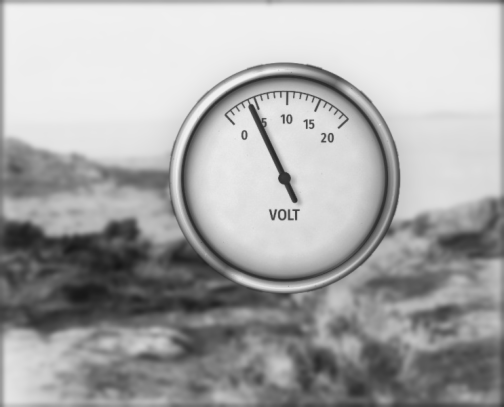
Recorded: 4 V
